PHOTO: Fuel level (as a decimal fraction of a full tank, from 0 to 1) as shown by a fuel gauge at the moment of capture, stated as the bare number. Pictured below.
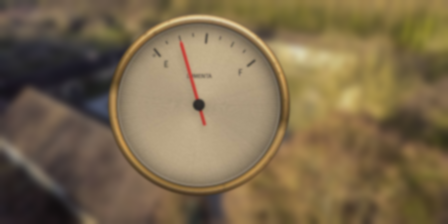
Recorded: 0.25
